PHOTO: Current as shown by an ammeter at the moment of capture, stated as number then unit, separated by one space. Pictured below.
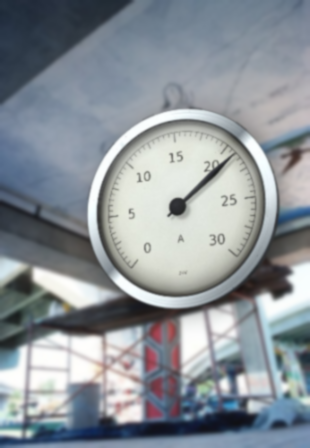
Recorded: 21 A
